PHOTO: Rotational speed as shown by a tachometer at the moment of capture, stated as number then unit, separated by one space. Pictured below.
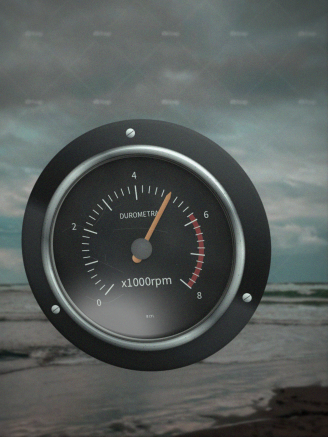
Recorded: 5000 rpm
